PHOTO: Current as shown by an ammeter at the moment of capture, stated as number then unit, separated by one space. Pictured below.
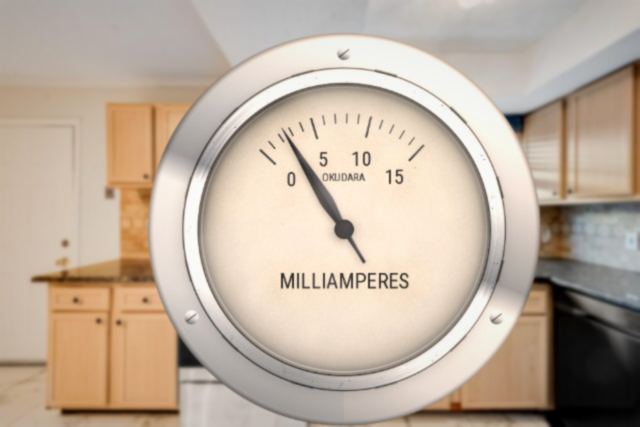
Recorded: 2.5 mA
